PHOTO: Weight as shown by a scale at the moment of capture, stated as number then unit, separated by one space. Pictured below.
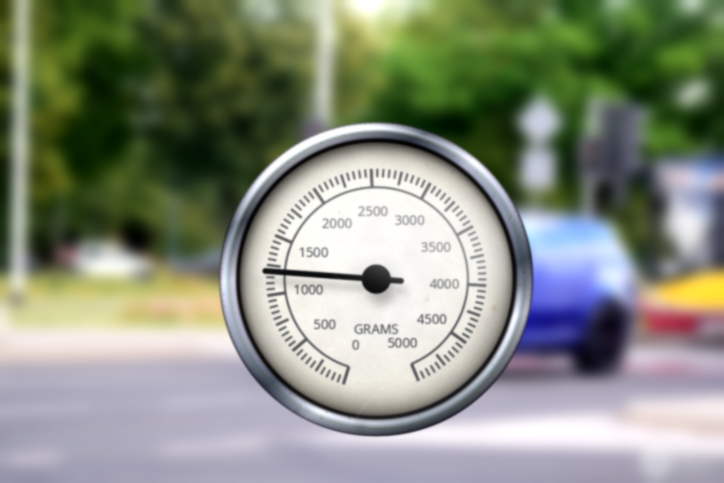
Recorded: 1200 g
